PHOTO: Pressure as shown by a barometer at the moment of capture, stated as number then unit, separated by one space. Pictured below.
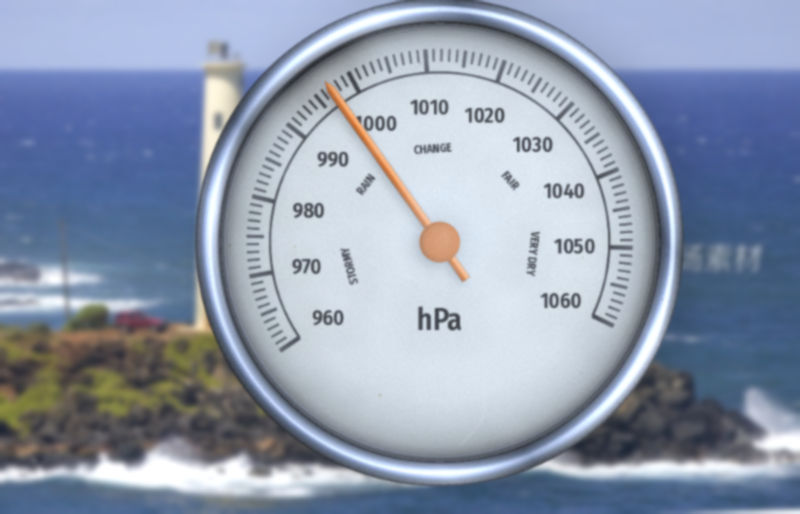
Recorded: 997 hPa
